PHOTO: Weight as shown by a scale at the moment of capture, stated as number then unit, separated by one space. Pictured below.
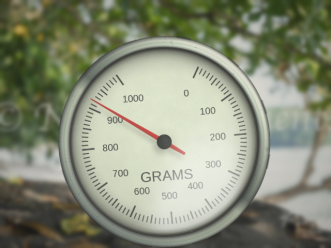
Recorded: 920 g
